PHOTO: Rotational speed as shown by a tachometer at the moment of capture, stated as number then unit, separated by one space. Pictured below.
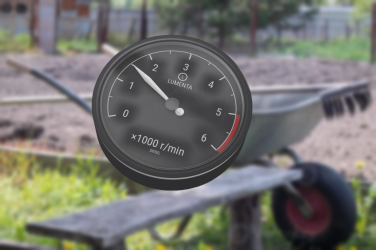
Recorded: 1500 rpm
